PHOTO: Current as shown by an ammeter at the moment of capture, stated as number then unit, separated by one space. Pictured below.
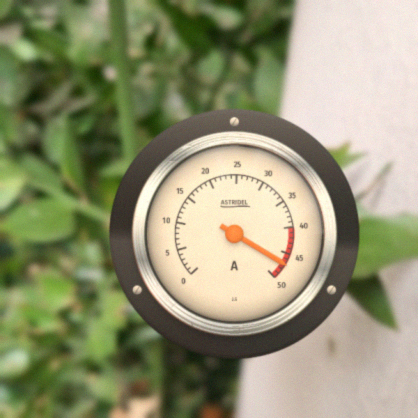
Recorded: 47 A
